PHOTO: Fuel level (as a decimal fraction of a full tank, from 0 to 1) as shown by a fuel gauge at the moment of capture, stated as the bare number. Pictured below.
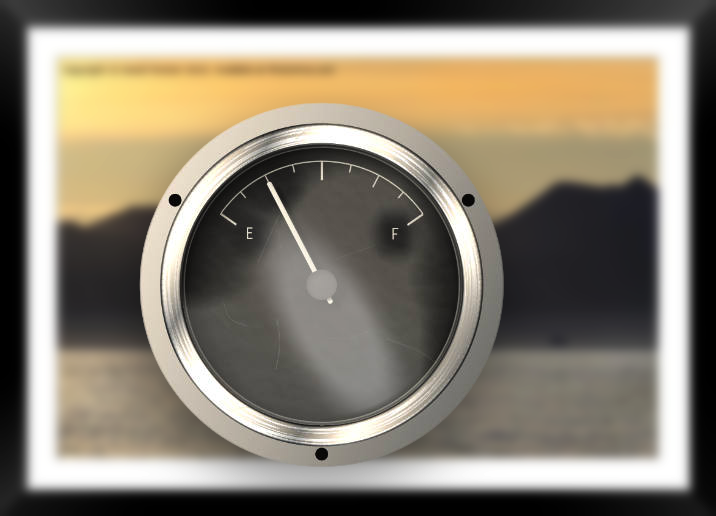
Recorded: 0.25
